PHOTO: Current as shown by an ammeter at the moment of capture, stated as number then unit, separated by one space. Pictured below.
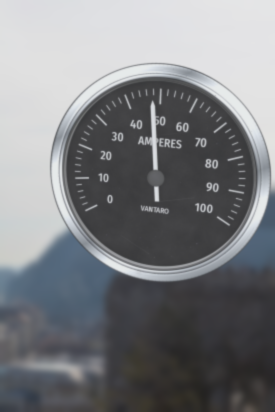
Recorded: 48 A
